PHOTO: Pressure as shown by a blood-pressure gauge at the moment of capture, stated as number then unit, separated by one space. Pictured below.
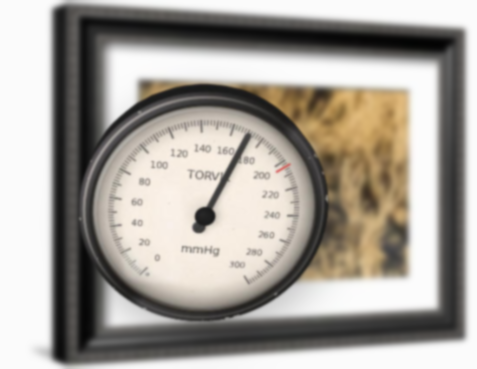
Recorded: 170 mmHg
